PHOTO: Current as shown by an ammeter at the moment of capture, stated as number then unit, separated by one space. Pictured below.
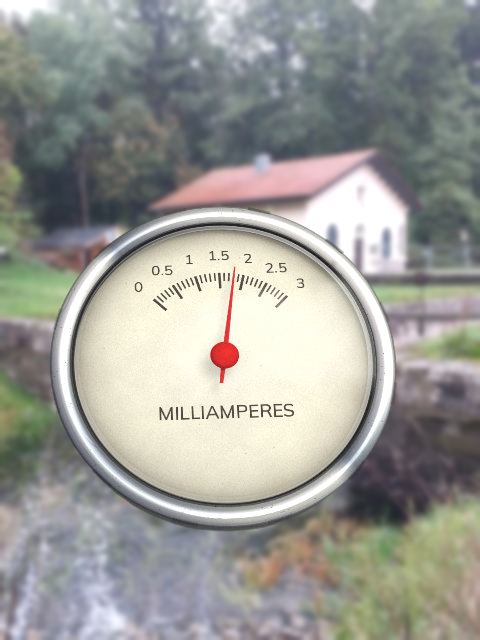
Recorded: 1.8 mA
